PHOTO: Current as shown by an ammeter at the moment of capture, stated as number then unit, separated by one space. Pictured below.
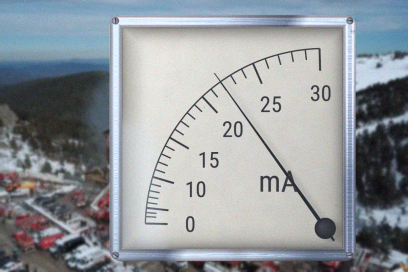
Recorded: 22 mA
